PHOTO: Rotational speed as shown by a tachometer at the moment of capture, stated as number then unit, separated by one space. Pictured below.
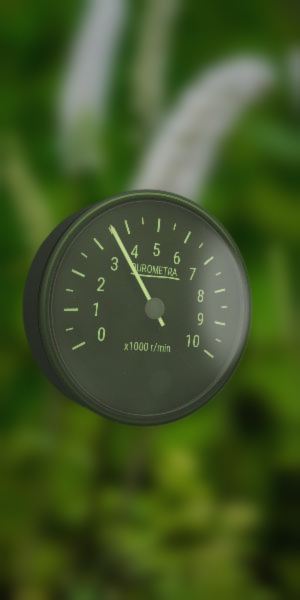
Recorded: 3500 rpm
